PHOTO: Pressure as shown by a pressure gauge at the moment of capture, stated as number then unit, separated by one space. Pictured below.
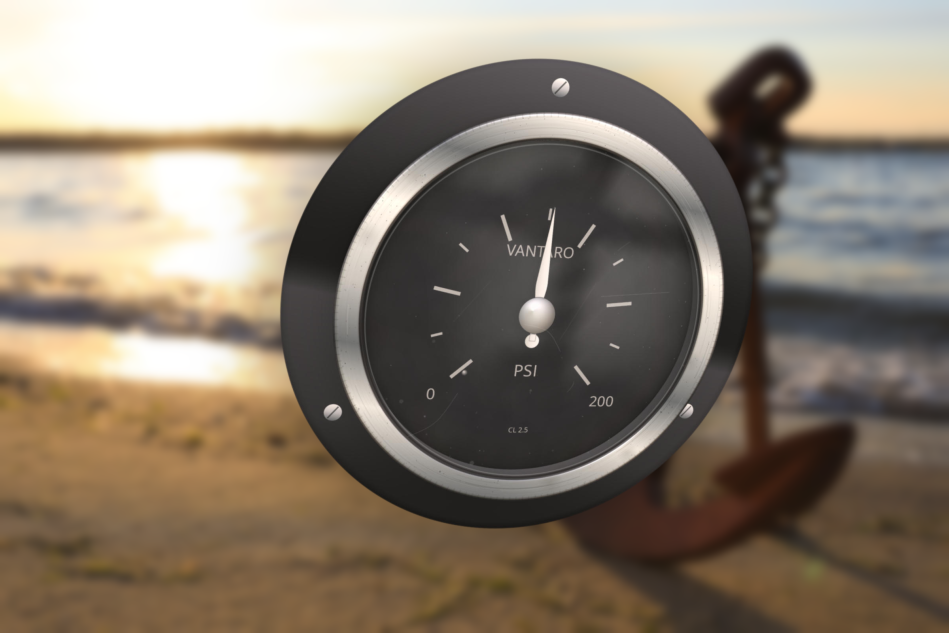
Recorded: 100 psi
